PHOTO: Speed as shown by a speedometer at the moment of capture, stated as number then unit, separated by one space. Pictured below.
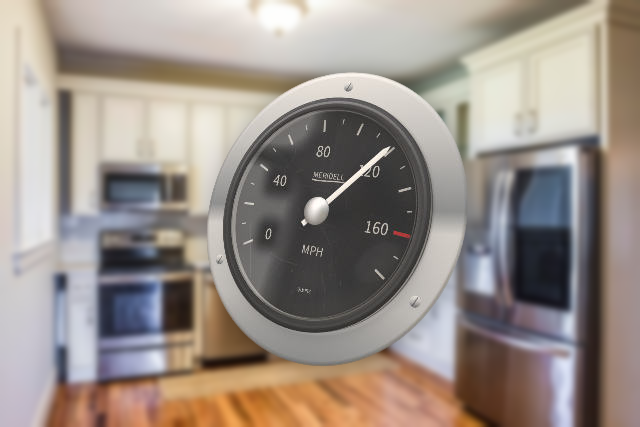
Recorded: 120 mph
